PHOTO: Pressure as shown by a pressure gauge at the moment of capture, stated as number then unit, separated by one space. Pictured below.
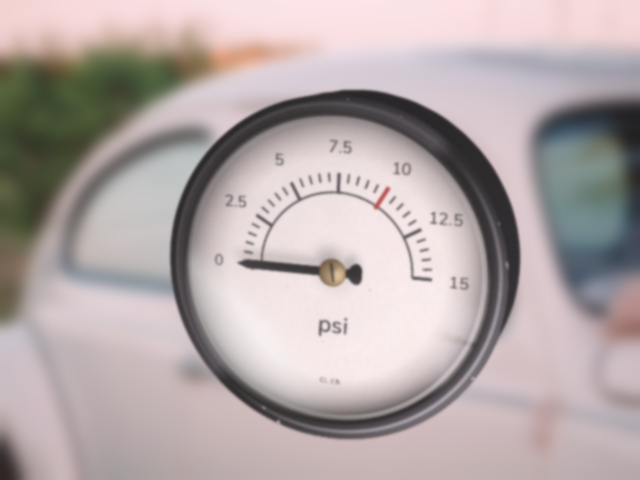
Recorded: 0 psi
